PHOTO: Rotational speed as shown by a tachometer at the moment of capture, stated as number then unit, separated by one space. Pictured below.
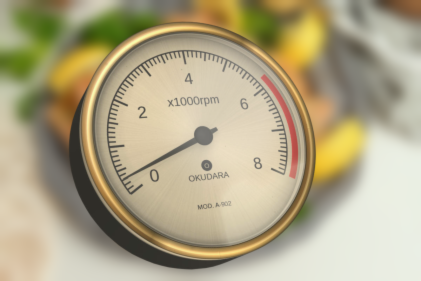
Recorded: 300 rpm
